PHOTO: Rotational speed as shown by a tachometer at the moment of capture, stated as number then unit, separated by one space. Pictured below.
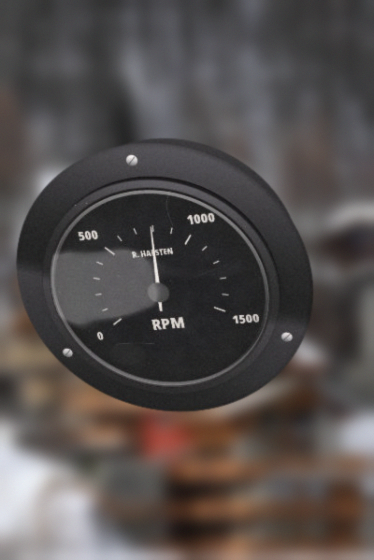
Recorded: 800 rpm
